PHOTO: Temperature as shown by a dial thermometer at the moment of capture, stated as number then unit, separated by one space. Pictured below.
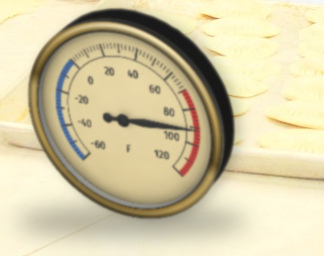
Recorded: 90 °F
